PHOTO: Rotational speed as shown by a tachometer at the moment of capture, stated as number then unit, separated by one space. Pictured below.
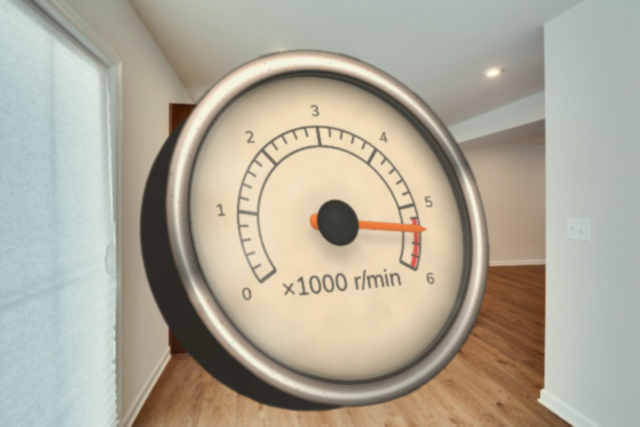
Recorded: 5400 rpm
